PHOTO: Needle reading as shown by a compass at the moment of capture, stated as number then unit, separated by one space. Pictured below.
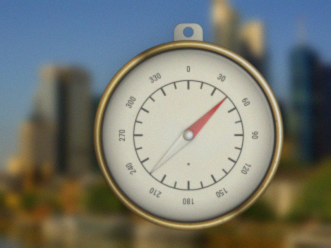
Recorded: 45 °
